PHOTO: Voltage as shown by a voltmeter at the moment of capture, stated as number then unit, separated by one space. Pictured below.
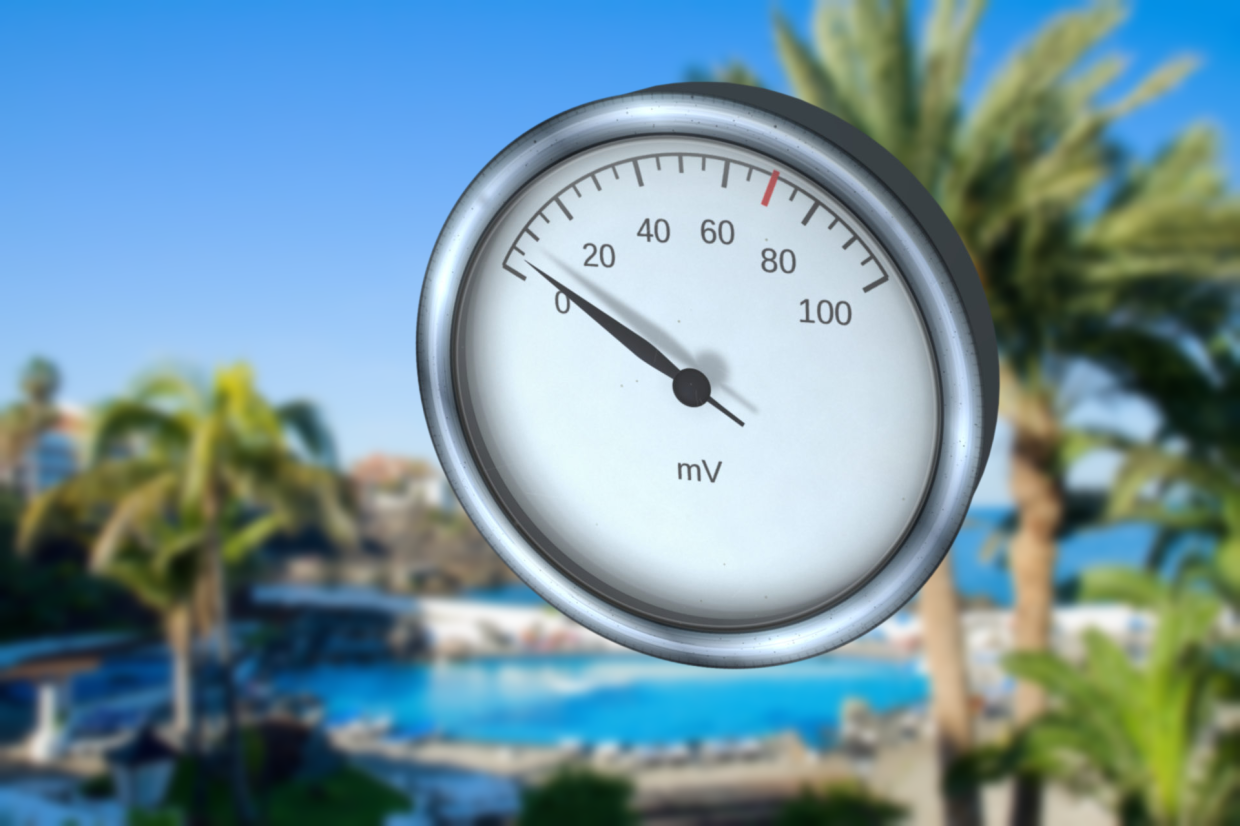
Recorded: 5 mV
